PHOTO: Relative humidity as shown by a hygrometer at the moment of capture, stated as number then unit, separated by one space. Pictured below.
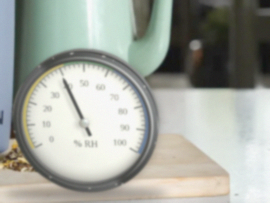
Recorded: 40 %
